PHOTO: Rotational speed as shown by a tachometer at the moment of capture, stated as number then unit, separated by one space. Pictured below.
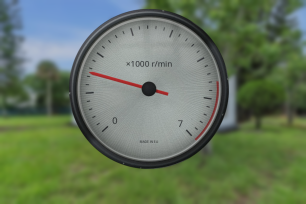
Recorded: 1500 rpm
